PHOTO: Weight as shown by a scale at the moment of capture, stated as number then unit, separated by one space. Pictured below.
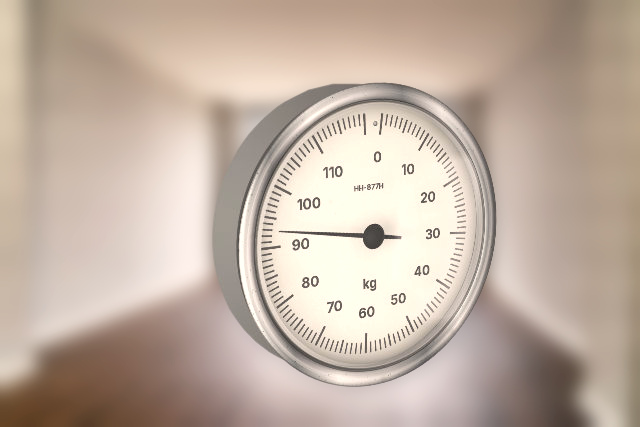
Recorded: 93 kg
